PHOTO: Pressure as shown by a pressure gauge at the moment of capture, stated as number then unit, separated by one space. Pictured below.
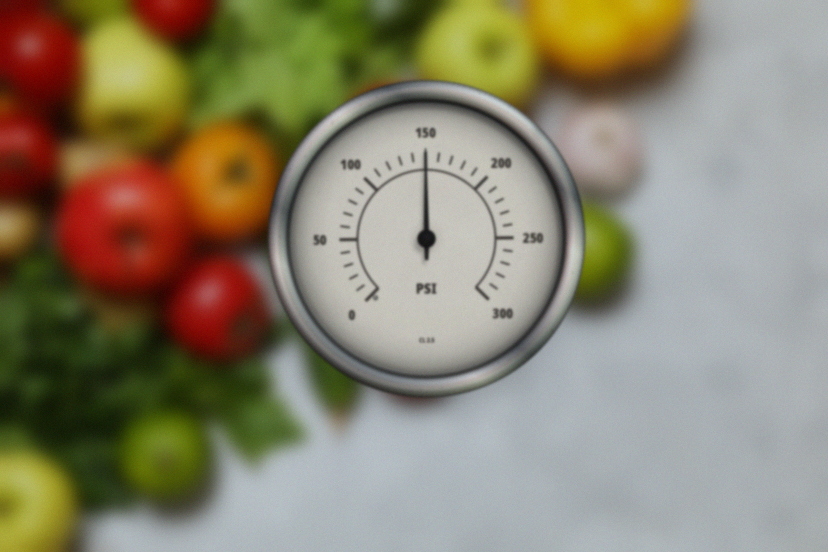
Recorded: 150 psi
